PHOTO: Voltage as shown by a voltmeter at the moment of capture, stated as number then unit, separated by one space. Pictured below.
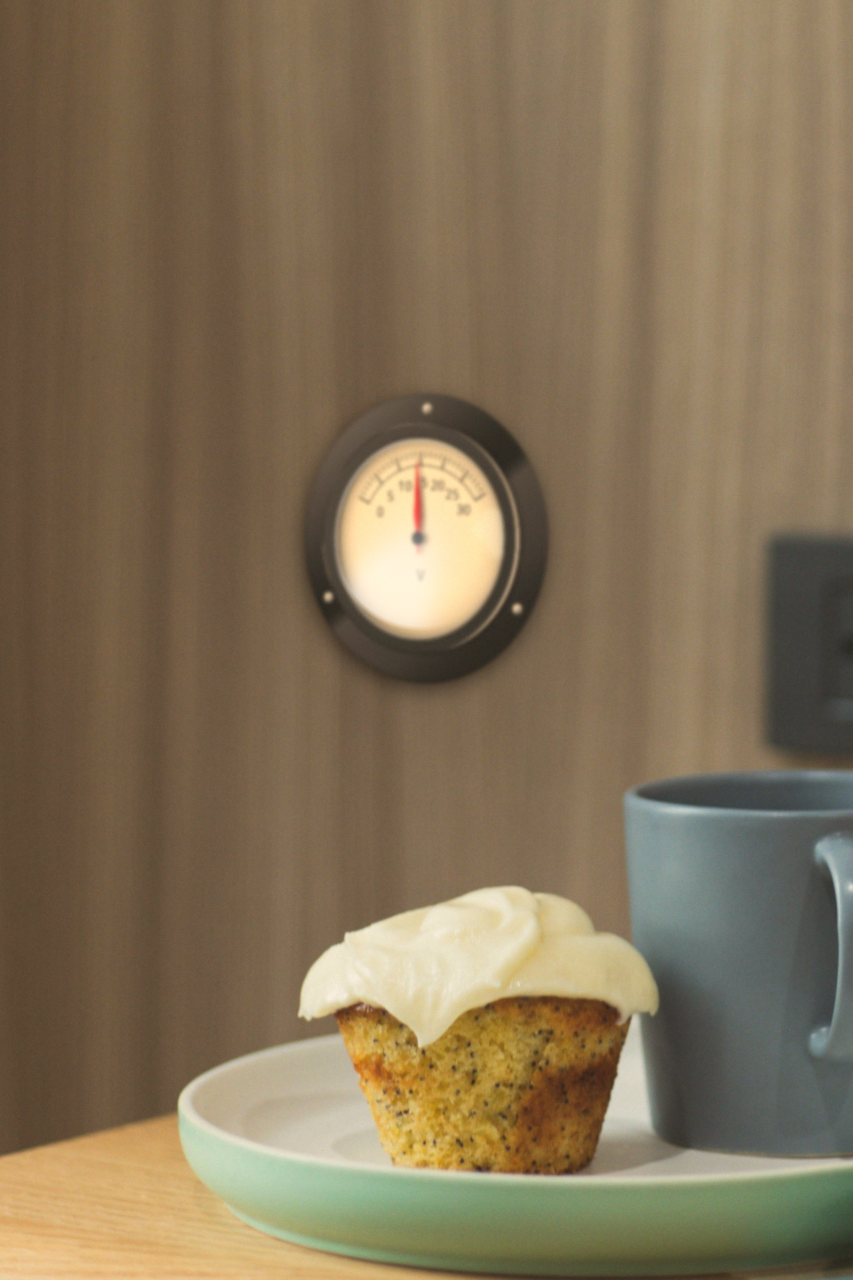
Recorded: 15 V
